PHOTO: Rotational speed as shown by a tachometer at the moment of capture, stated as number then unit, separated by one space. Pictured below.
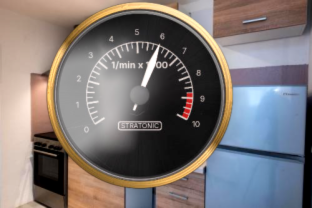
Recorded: 6000 rpm
